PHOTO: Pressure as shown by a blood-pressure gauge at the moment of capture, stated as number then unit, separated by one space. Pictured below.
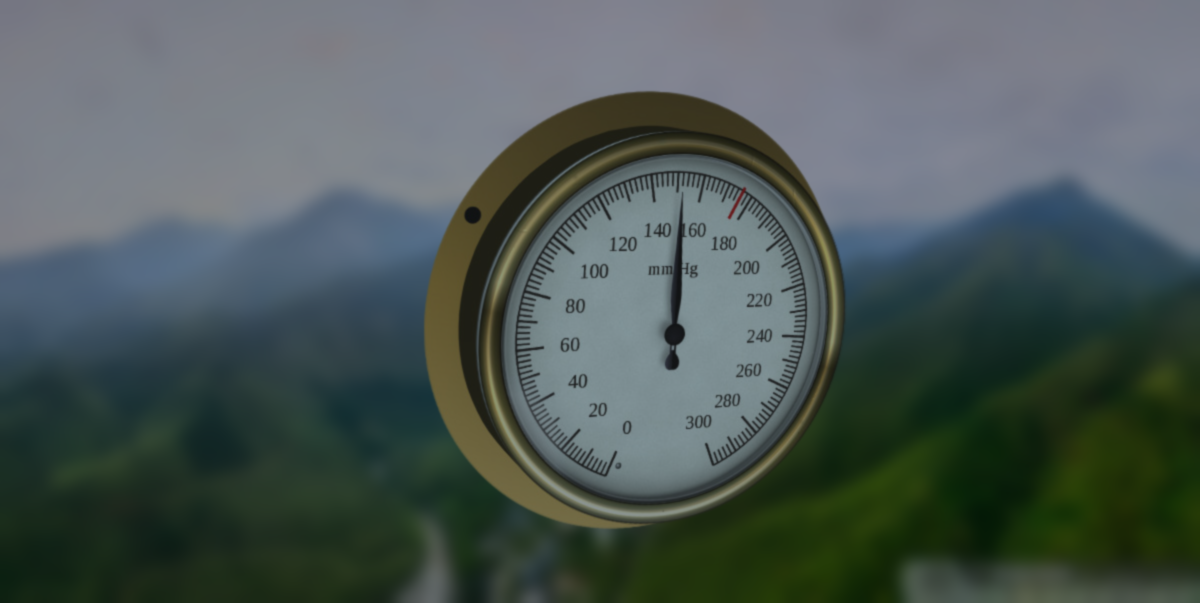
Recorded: 150 mmHg
